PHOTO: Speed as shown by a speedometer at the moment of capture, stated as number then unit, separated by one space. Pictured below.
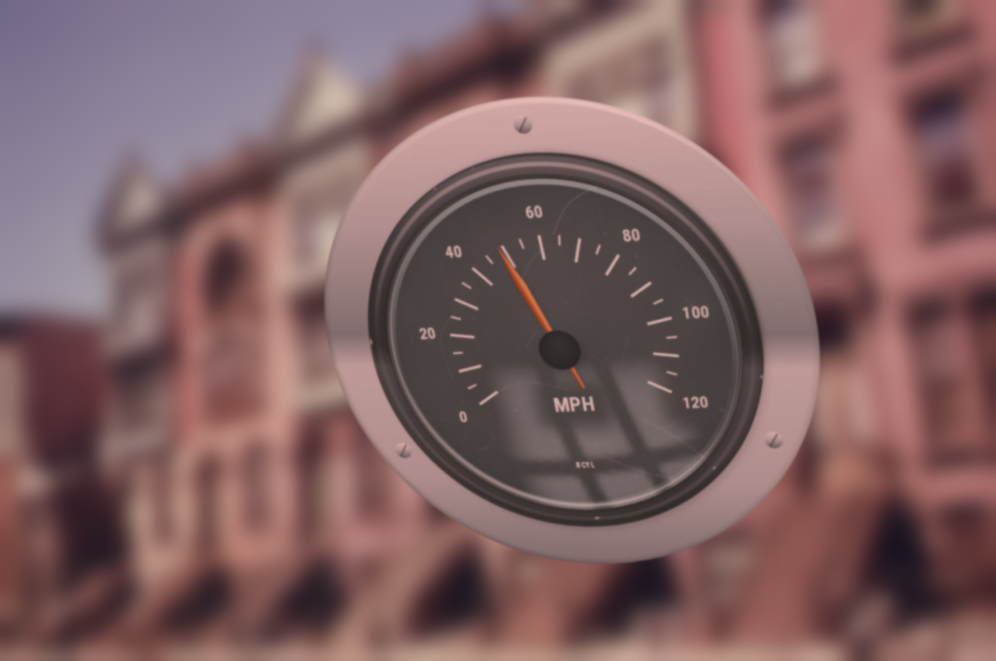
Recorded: 50 mph
